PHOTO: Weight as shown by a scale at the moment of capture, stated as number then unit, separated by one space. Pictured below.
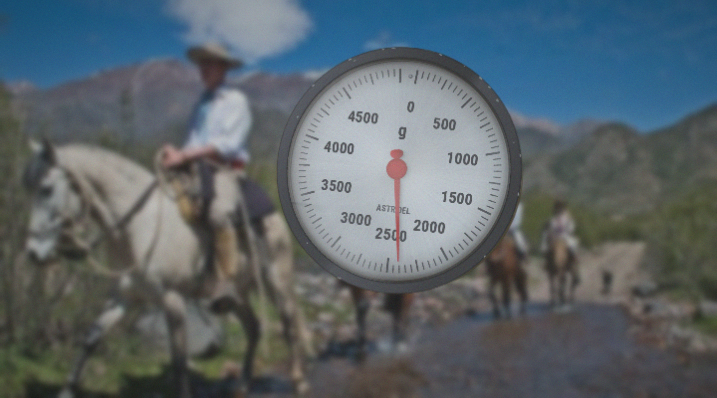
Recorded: 2400 g
